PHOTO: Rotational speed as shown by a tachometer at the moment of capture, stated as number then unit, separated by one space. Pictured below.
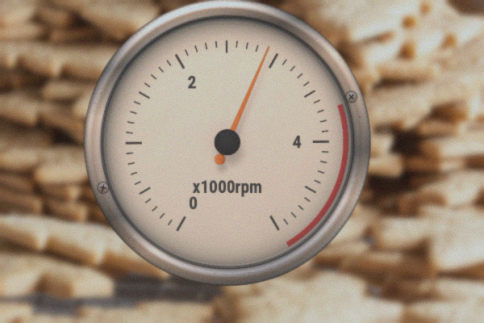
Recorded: 2900 rpm
